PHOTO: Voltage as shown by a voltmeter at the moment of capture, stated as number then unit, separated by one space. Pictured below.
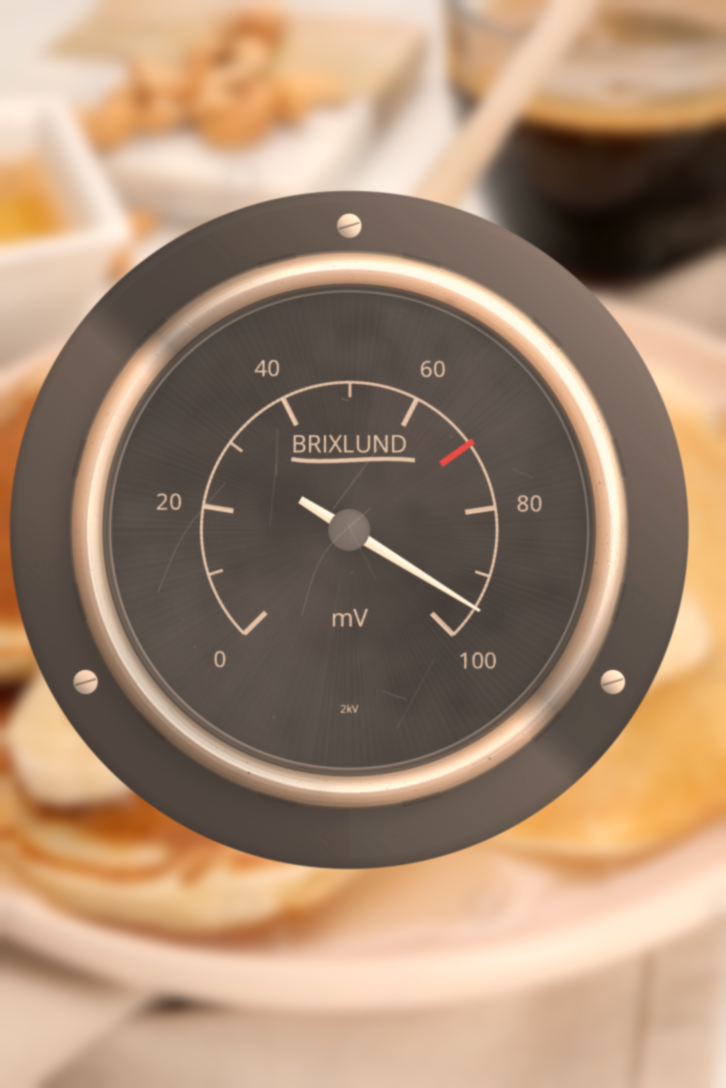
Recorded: 95 mV
